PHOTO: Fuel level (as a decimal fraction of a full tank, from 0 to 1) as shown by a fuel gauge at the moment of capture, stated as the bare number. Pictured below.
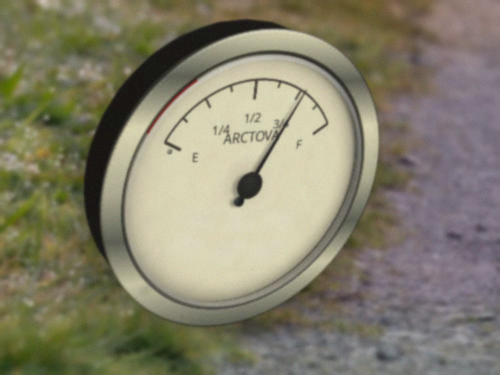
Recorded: 0.75
